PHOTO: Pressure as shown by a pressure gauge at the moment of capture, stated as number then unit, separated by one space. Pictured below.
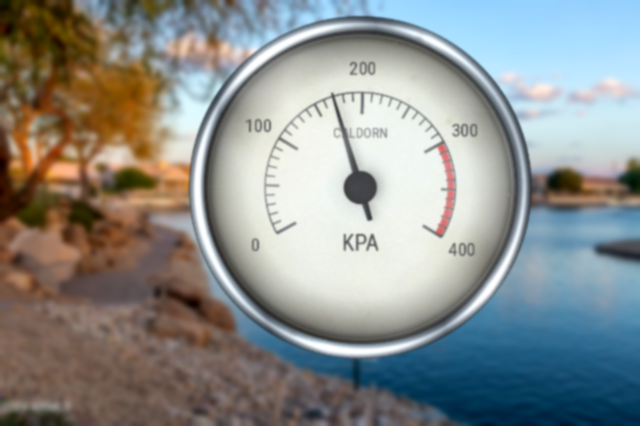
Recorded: 170 kPa
